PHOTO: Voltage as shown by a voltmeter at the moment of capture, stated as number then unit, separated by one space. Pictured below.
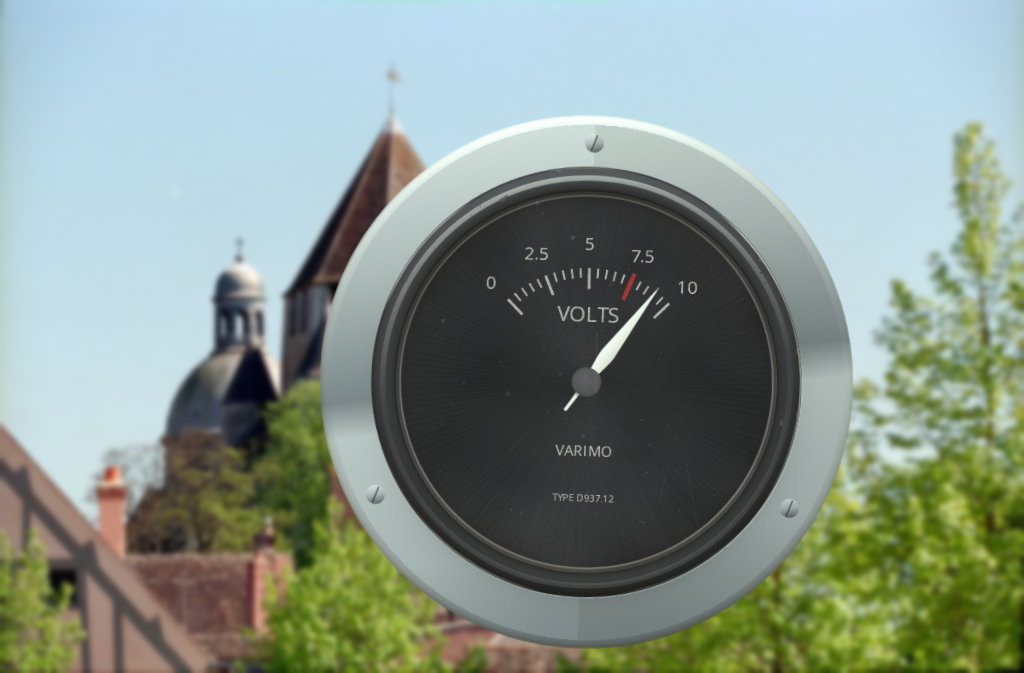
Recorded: 9 V
